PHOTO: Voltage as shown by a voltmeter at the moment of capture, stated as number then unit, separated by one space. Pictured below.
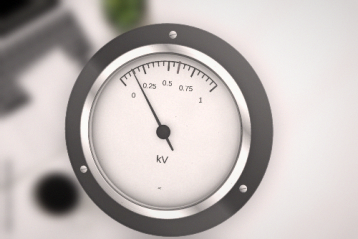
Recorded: 0.15 kV
